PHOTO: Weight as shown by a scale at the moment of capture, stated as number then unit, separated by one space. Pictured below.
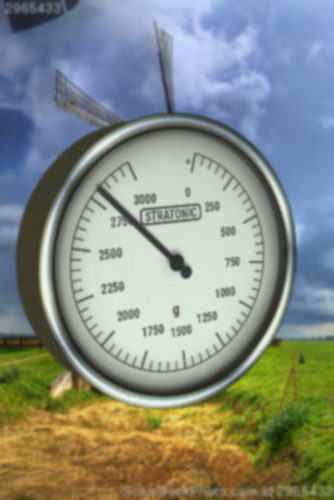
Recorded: 2800 g
